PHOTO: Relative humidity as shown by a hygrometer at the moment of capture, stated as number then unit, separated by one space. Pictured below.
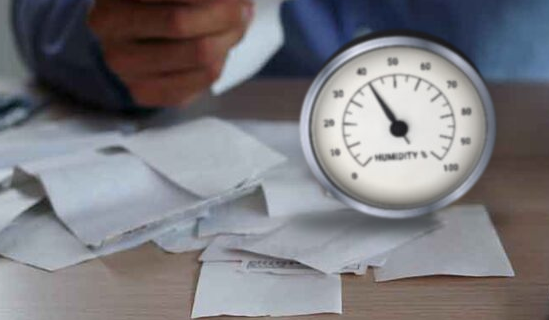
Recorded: 40 %
